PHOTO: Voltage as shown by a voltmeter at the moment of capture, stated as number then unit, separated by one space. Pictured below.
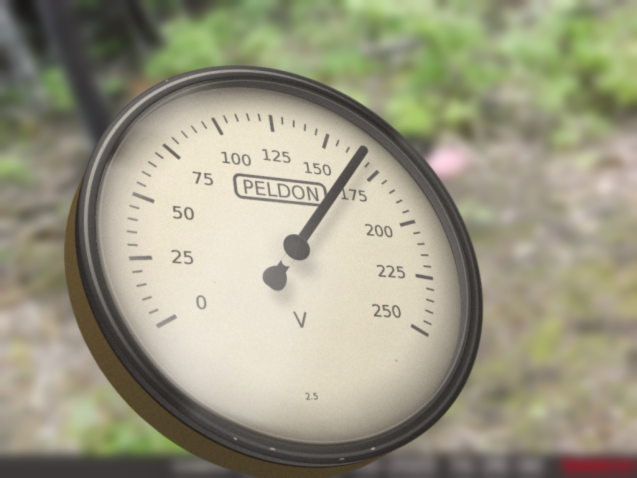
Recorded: 165 V
